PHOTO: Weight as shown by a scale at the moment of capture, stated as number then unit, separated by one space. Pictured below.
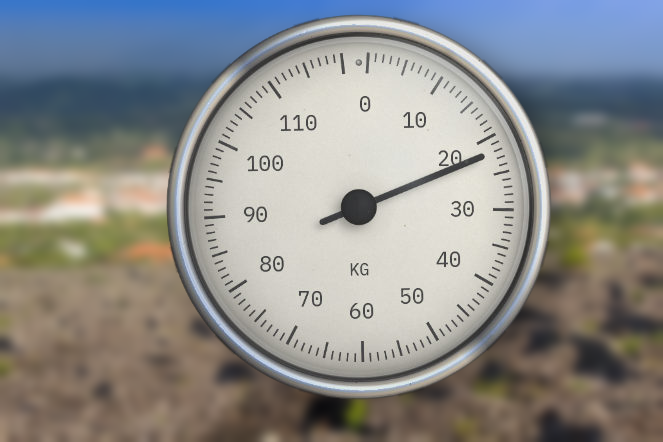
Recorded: 22 kg
